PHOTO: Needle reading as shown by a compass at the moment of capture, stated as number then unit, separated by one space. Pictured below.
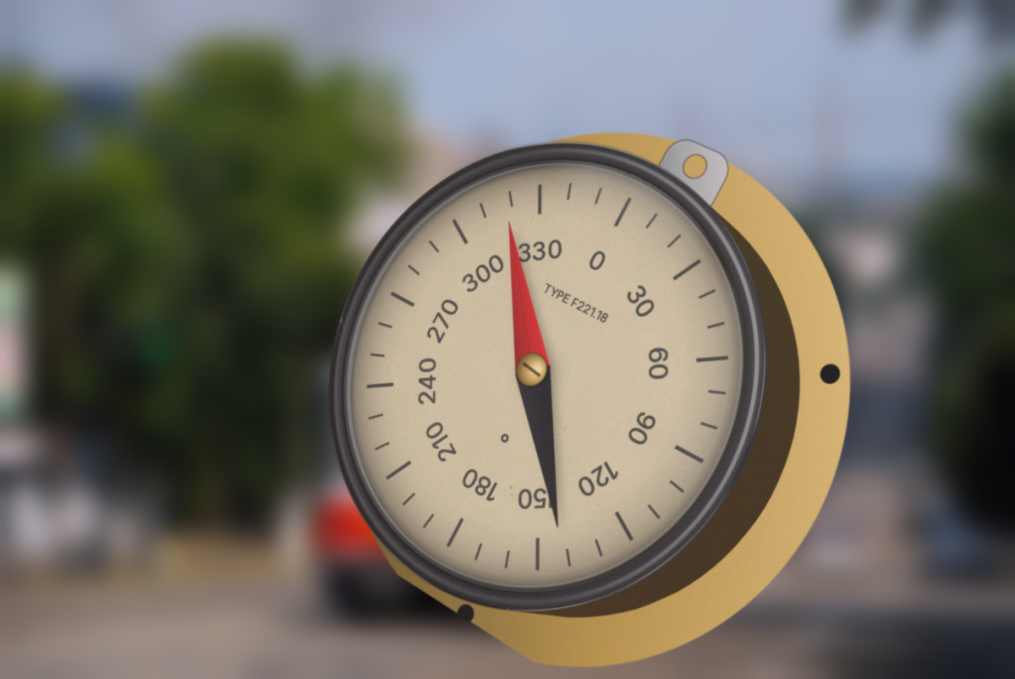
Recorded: 320 °
